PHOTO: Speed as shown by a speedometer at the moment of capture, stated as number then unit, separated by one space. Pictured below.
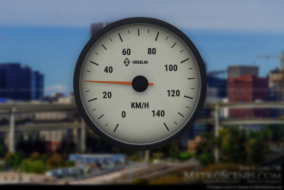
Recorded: 30 km/h
